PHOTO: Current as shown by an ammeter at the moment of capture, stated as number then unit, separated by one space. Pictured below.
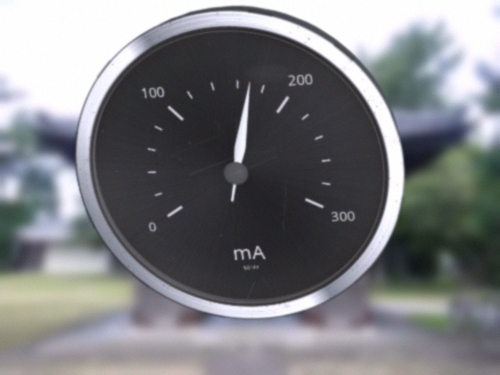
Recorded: 170 mA
